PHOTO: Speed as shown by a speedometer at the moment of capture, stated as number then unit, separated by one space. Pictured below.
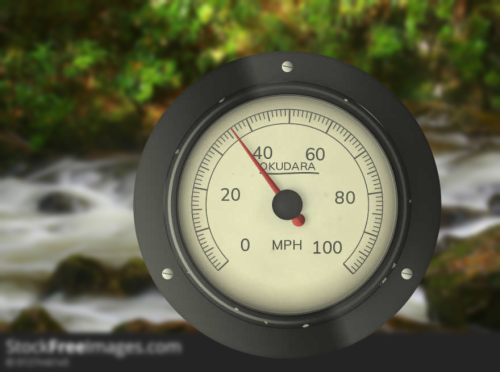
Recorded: 36 mph
